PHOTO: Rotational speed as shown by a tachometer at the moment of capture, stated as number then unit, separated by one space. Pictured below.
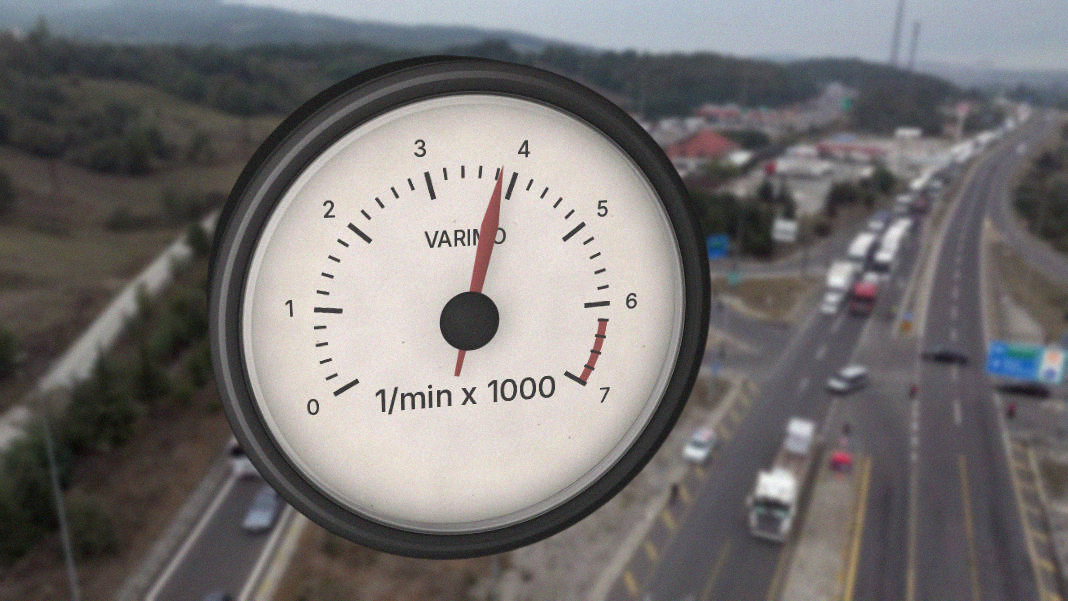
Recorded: 3800 rpm
